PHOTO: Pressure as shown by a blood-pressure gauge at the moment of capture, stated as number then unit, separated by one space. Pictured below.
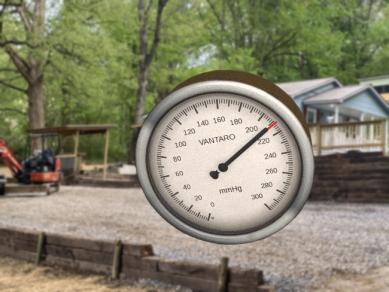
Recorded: 210 mmHg
